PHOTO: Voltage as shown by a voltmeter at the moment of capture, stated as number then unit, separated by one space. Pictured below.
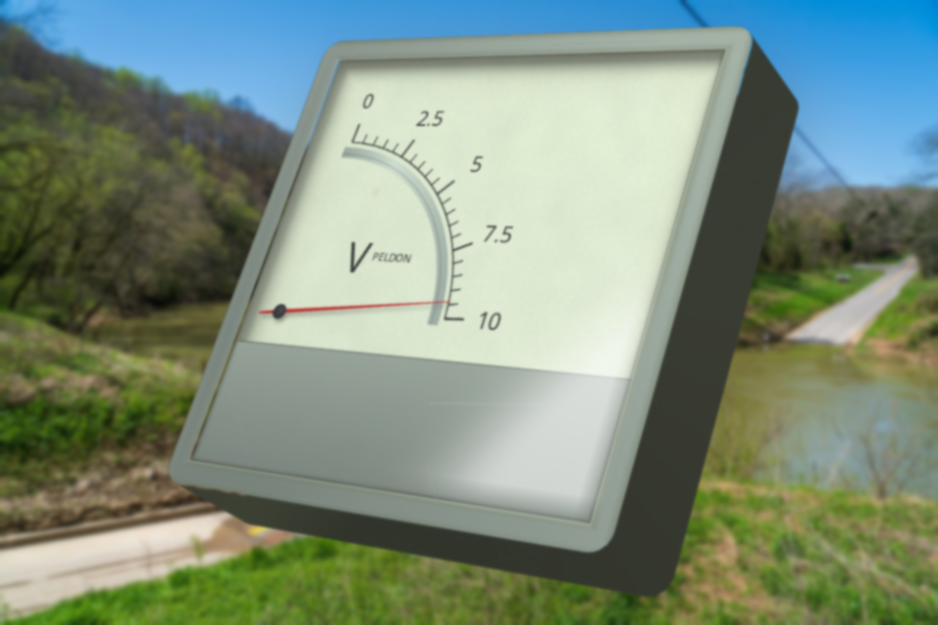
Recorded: 9.5 V
